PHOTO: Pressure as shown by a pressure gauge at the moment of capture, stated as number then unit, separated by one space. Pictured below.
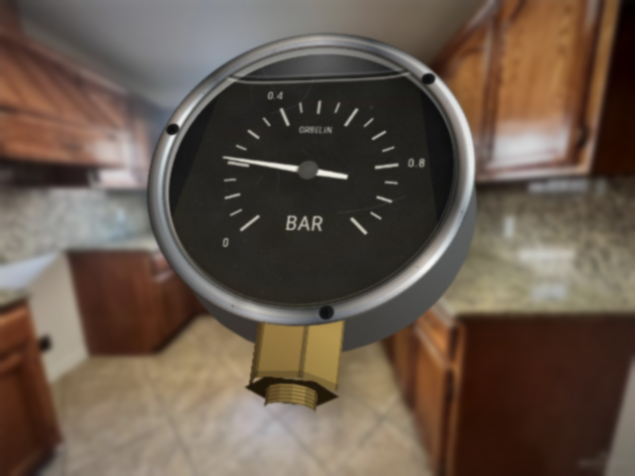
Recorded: 0.2 bar
